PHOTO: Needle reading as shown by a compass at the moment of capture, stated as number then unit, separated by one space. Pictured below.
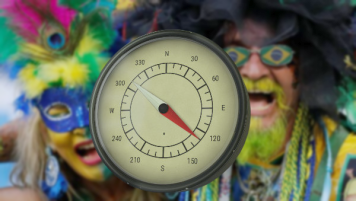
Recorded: 130 °
